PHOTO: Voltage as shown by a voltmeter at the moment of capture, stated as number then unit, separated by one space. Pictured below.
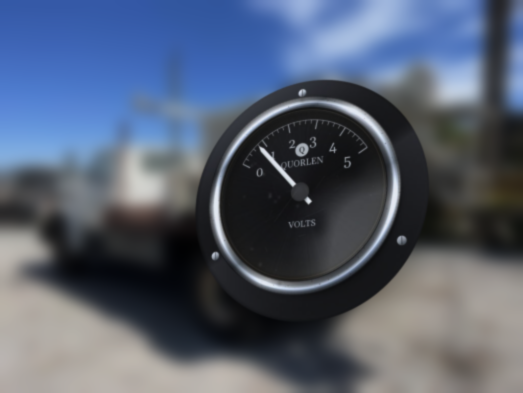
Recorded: 0.8 V
